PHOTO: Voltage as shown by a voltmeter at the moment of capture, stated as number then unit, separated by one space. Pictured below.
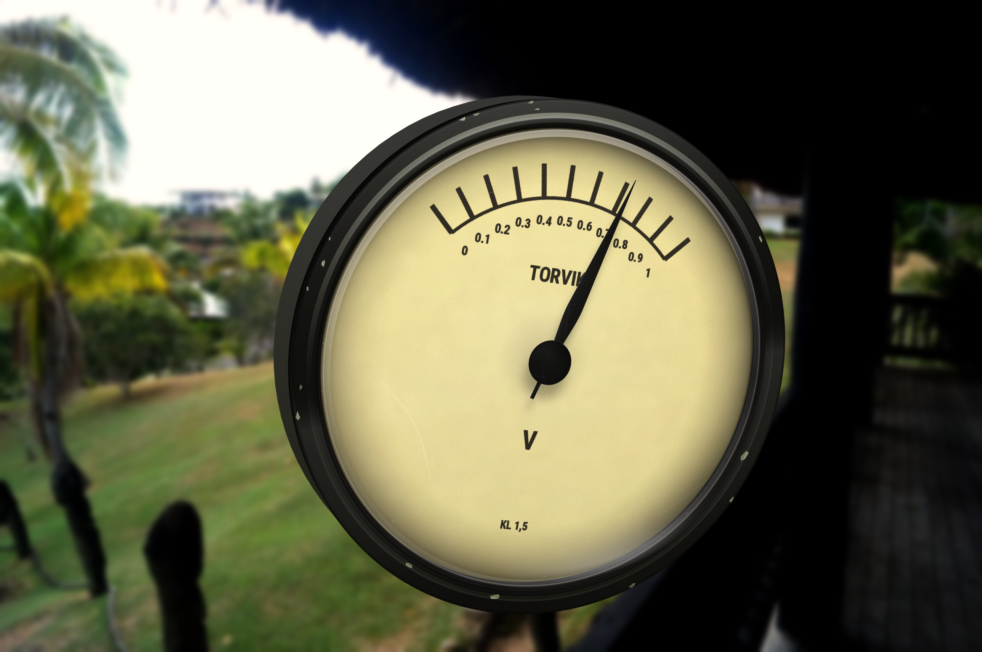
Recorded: 0.7 V
